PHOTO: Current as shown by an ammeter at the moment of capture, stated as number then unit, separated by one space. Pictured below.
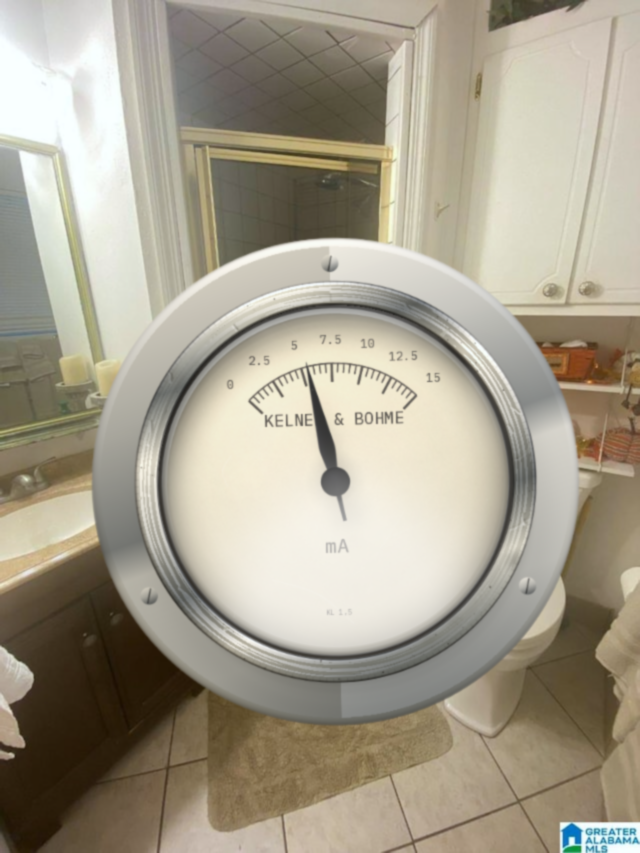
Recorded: 5.5 mA
